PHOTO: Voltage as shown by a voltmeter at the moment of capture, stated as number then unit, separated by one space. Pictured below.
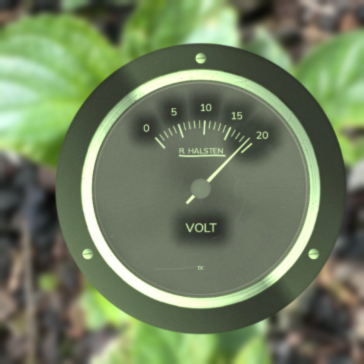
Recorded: 19 V
